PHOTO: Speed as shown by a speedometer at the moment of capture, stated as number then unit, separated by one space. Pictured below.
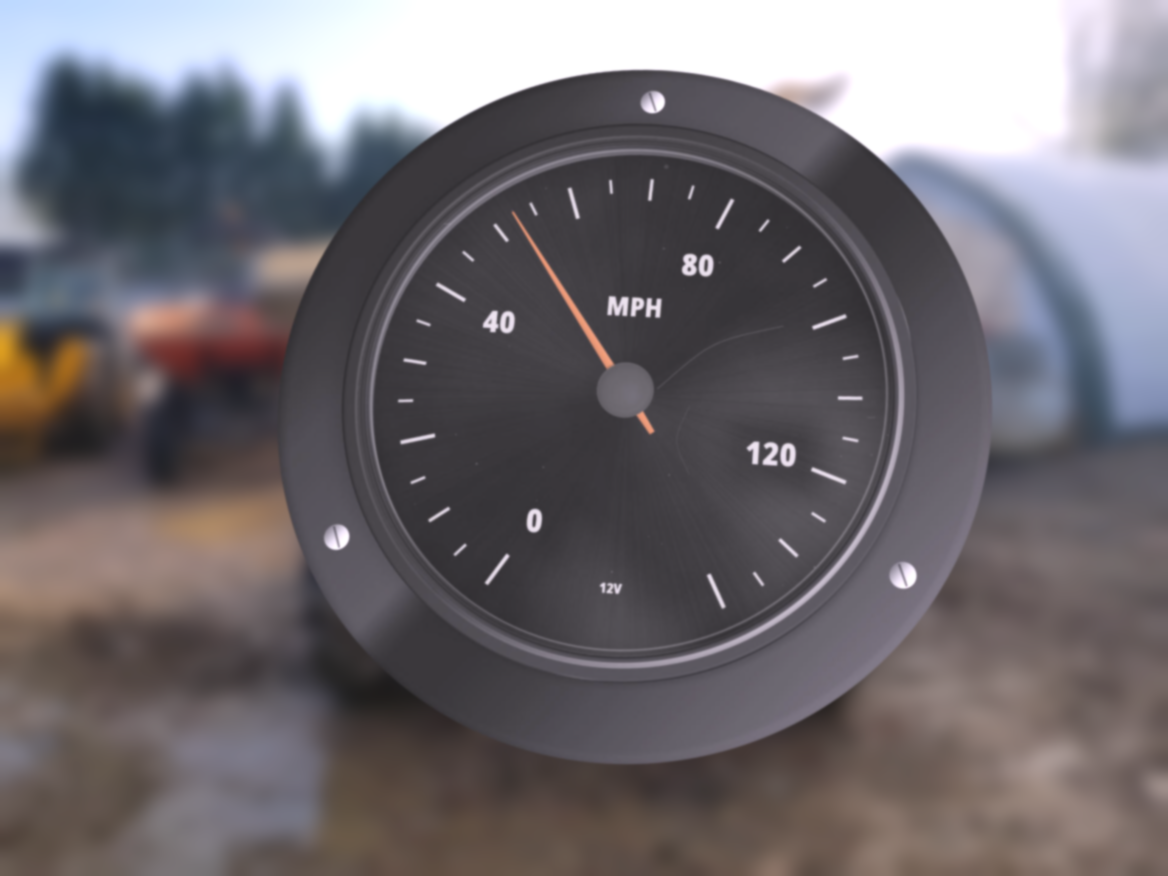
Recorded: 52.5 mph
